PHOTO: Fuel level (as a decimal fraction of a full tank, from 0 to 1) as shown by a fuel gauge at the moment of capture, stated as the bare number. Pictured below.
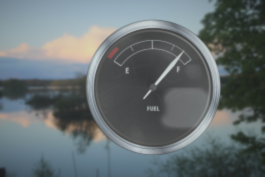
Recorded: 0.875
